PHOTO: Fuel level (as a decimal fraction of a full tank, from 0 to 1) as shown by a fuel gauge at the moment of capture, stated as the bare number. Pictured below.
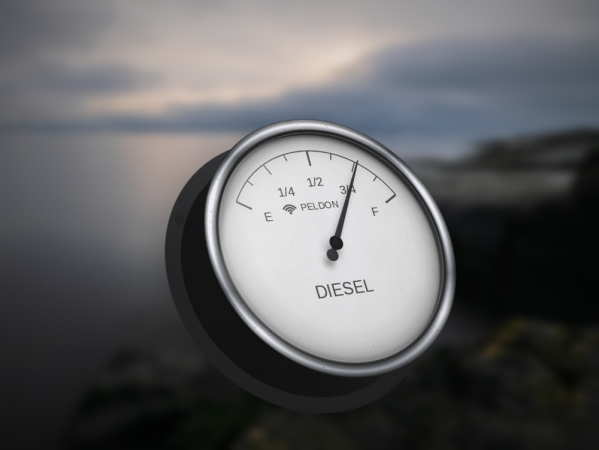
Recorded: 0.75
